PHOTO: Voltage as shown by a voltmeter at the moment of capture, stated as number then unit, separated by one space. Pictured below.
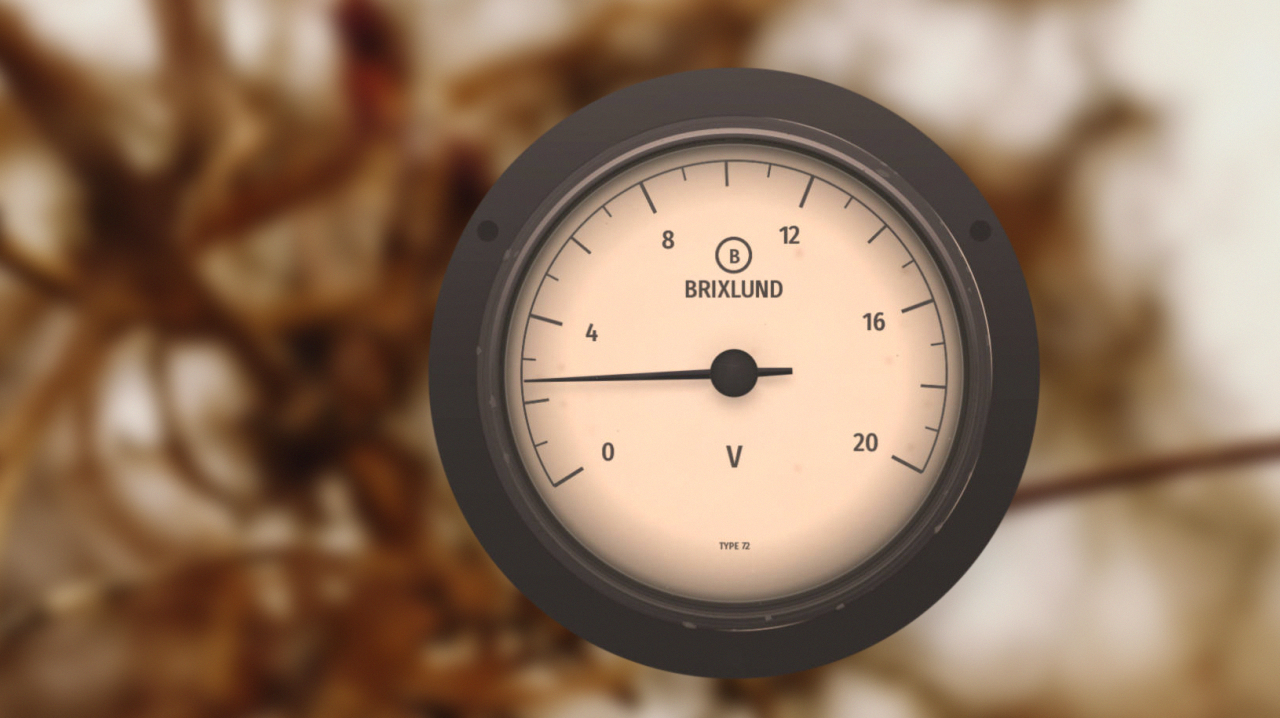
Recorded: 2.5 V
